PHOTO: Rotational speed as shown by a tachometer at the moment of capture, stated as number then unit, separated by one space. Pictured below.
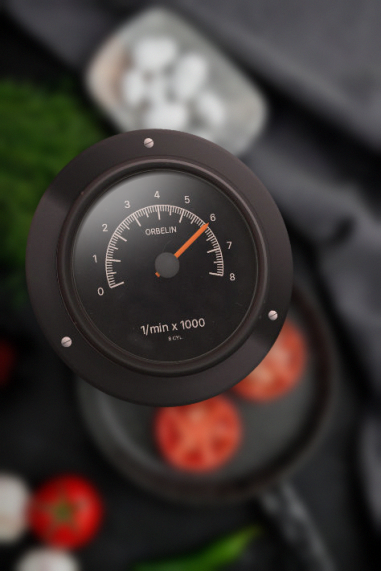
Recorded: 6000 rpm
